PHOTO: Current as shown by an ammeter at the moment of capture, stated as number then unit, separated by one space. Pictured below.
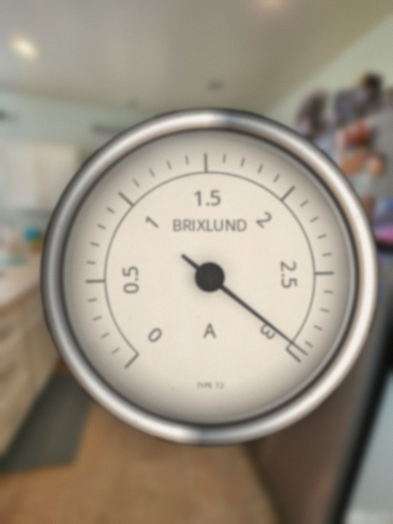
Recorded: 2.95 A
